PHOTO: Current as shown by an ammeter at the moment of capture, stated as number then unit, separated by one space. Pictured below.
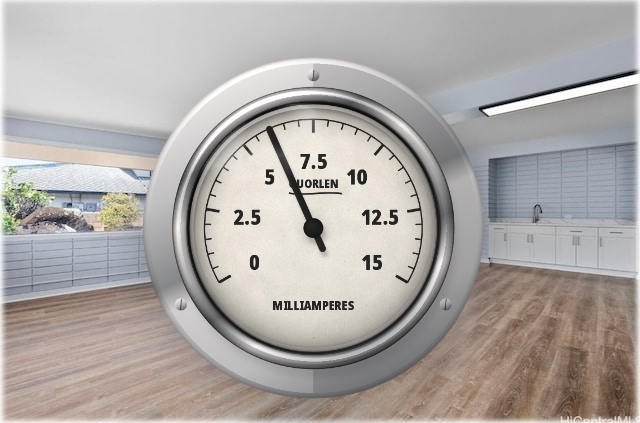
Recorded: 6 mA
